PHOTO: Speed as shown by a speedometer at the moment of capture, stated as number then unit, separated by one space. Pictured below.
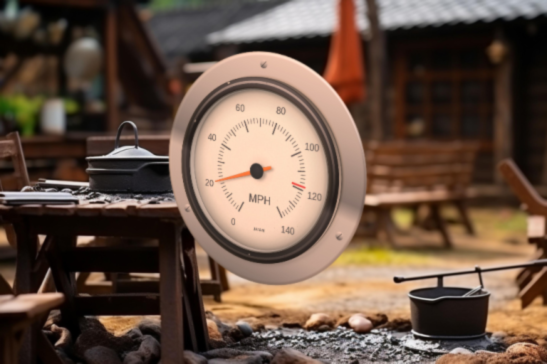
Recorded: 20 mph
